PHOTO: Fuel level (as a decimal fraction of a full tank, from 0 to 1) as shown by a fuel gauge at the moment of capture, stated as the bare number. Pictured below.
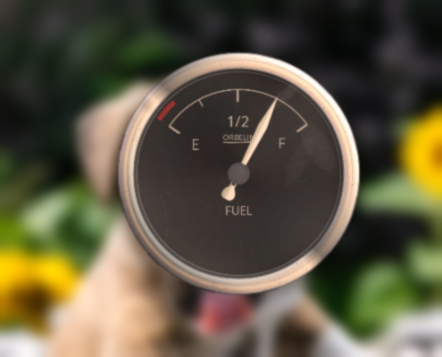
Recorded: 0.75
